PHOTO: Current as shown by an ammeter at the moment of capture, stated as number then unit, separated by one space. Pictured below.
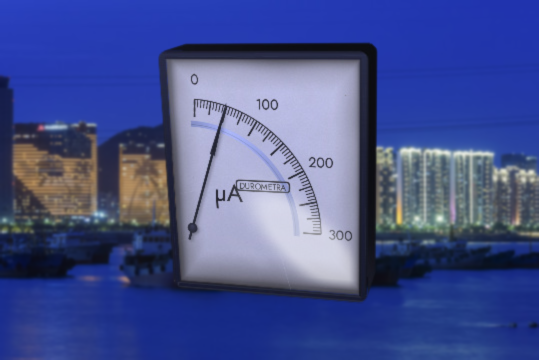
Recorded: 50 µA
